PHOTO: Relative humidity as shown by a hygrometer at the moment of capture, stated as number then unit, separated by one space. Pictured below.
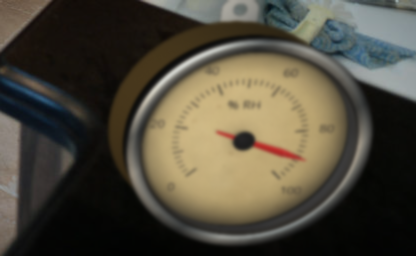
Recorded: 90 %
